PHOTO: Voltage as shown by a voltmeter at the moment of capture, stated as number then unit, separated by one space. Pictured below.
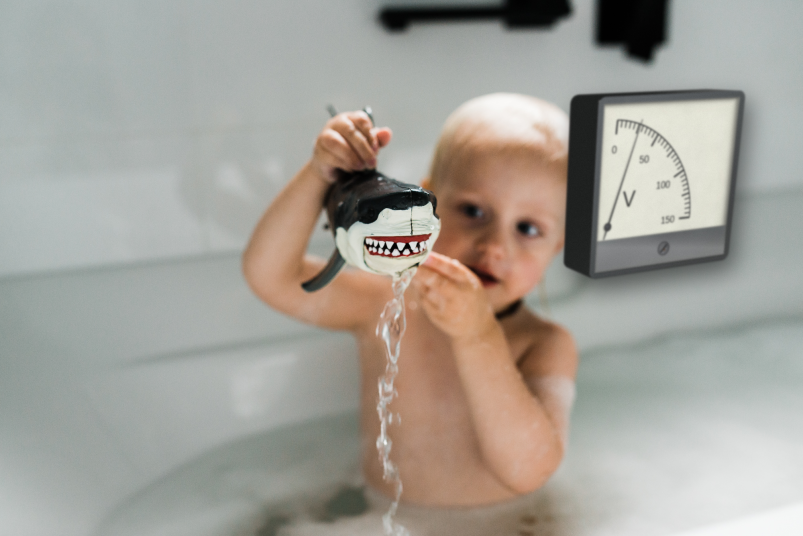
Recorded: 25 V
